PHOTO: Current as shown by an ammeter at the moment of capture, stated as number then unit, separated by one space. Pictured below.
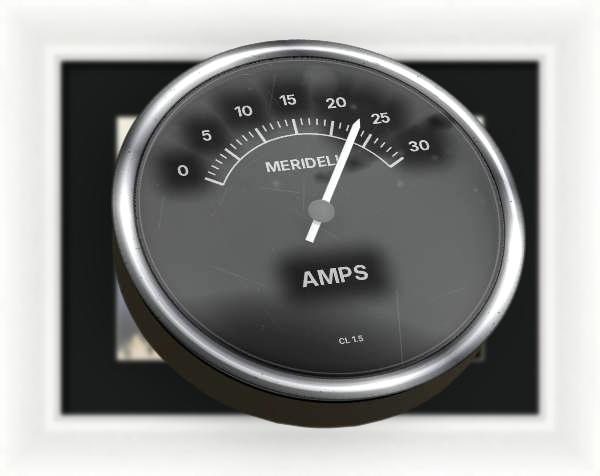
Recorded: 23 A
